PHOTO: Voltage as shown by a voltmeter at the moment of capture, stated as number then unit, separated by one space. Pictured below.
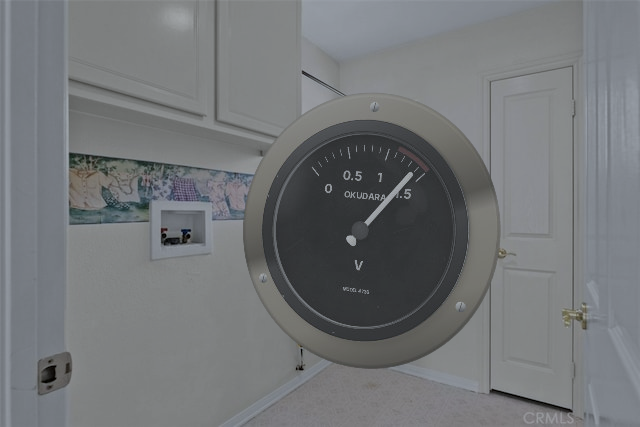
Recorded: 1.4 V
